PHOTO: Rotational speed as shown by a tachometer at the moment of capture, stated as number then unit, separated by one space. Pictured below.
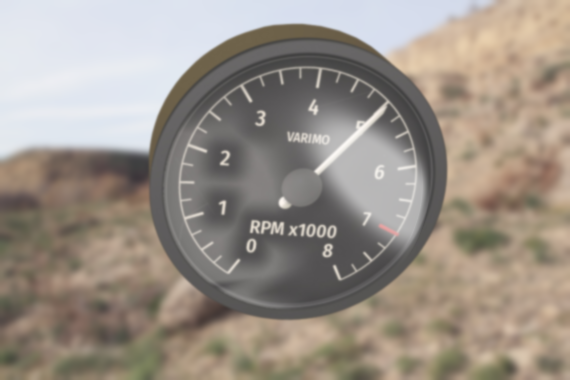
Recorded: 5000 rpm
